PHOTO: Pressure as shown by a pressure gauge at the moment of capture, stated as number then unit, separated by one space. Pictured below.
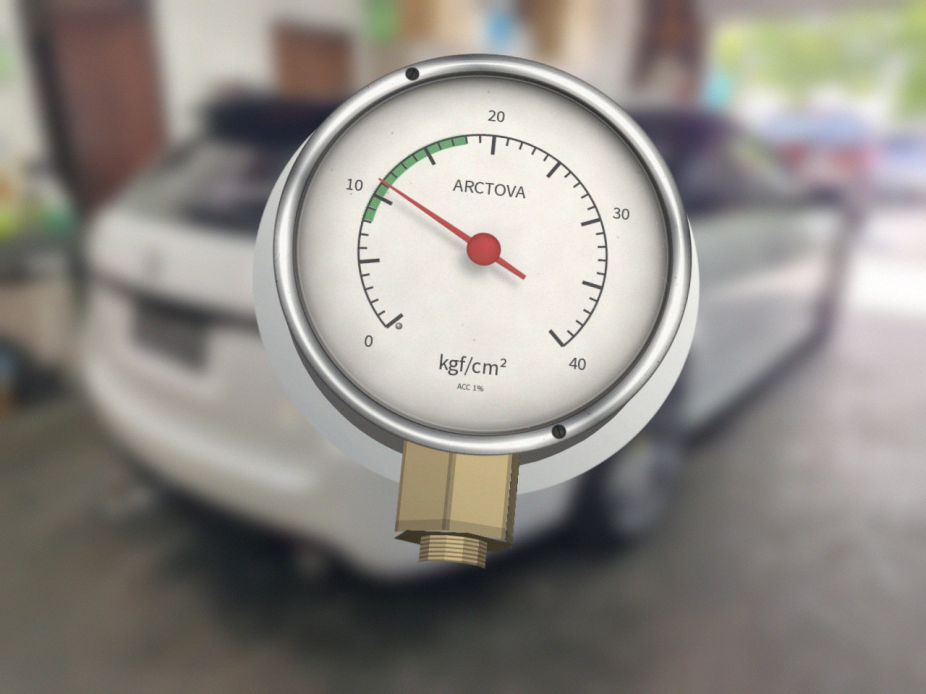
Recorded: 11 kg/cm²
